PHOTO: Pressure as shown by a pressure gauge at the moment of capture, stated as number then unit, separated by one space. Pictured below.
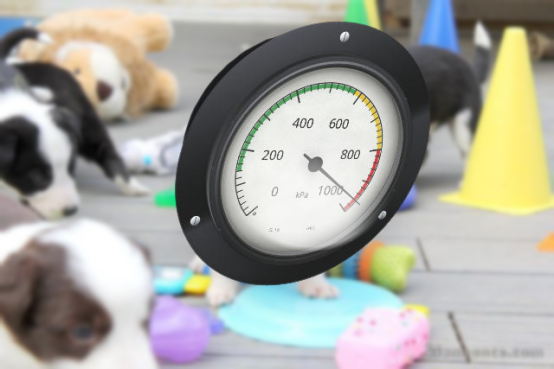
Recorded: 960 kPa
